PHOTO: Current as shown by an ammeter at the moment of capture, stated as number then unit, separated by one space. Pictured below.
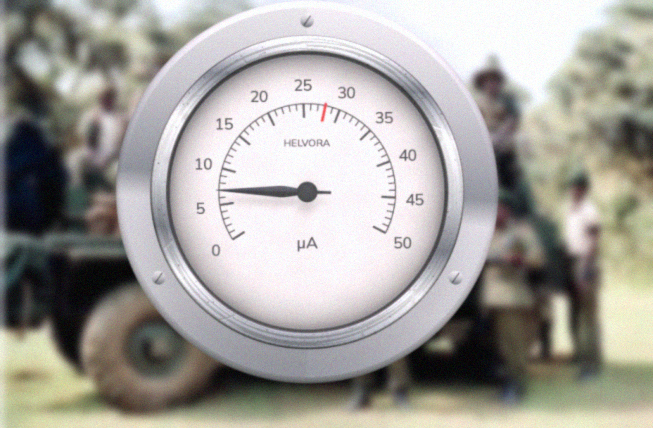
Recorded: 7 µA
